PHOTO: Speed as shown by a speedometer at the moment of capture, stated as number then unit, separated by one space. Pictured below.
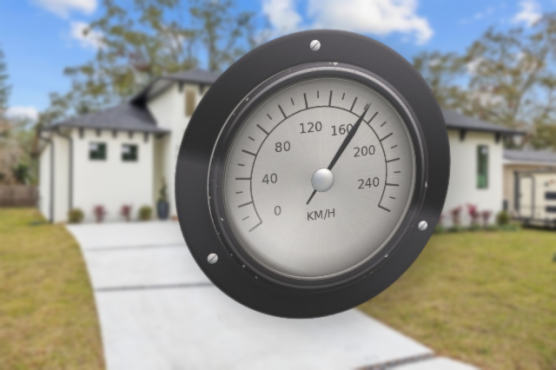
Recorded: 170 km/h
